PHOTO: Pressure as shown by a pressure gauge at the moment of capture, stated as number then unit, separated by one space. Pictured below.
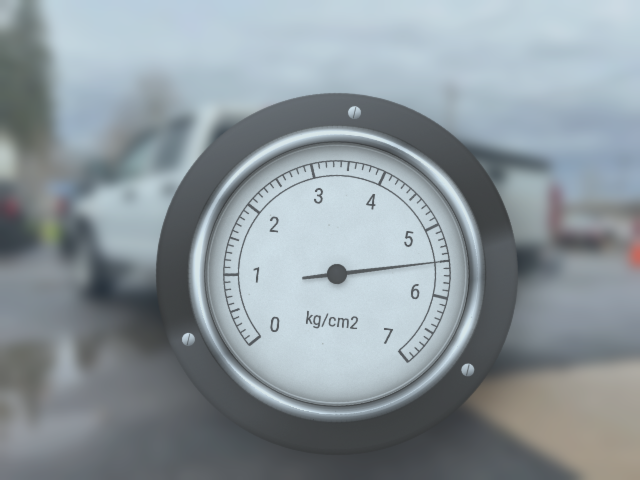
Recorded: 5.5 kg/cm²
